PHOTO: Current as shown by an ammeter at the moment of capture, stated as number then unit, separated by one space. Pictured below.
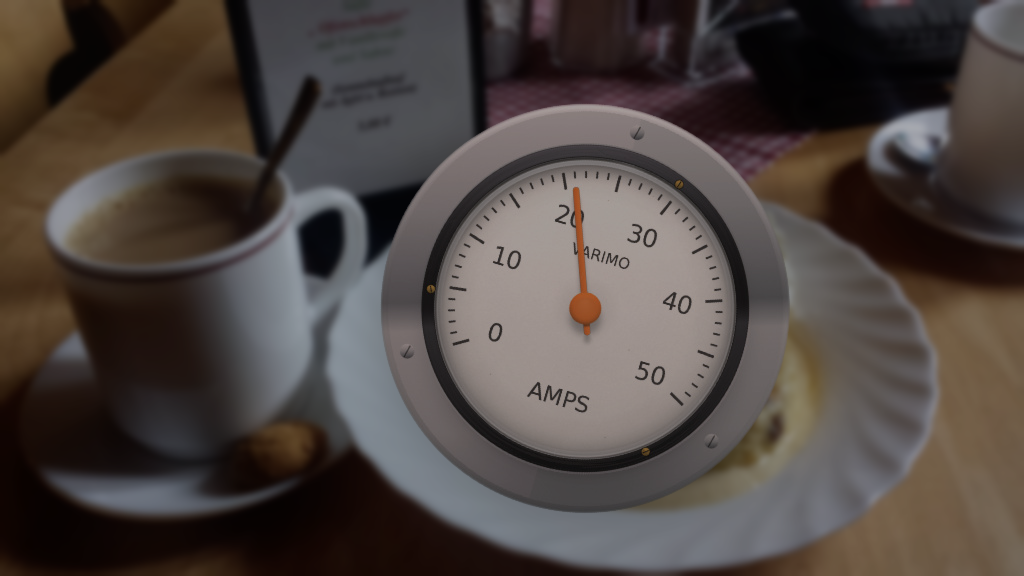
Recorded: 21 A
